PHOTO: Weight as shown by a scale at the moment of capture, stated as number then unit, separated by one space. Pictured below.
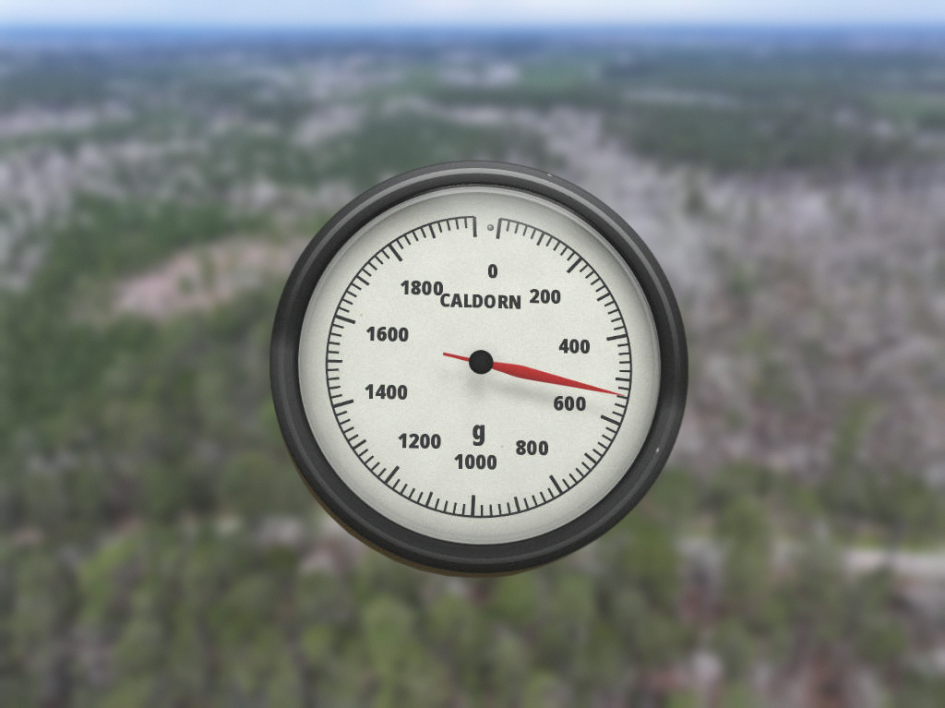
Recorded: 540 g
